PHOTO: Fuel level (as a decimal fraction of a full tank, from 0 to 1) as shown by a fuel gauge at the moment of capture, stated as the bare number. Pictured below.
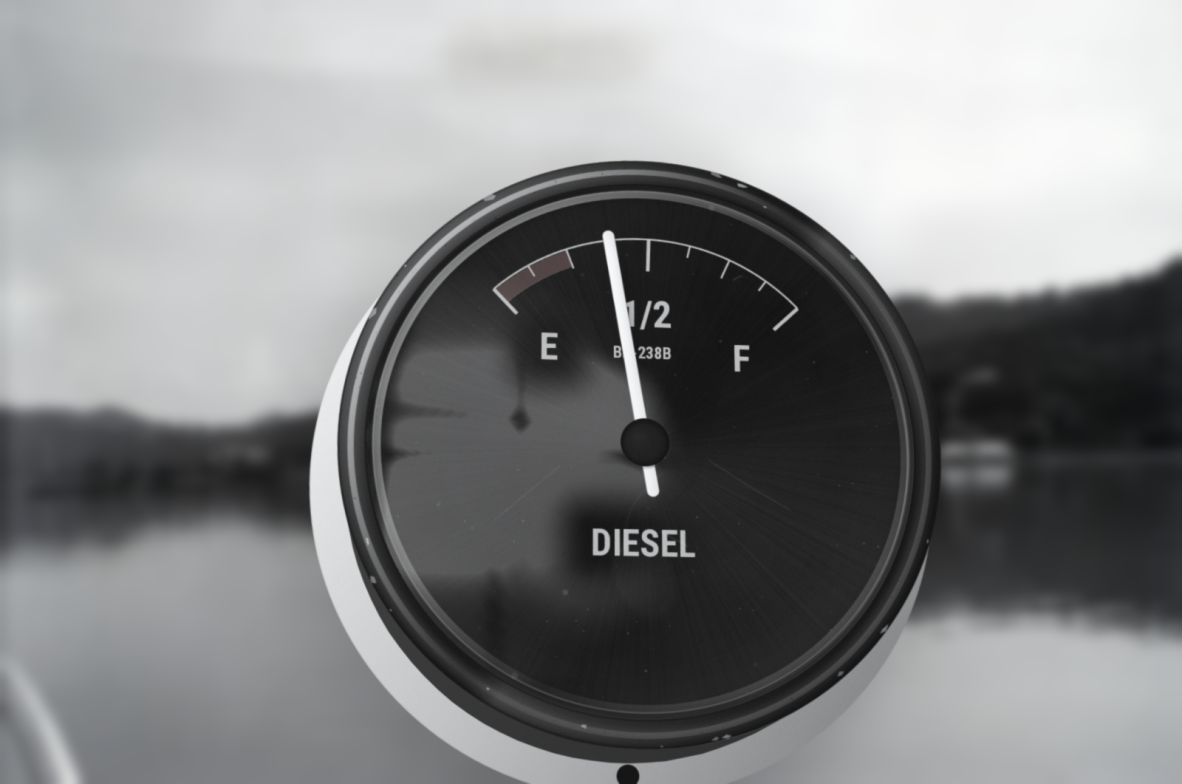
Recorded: 0.375
